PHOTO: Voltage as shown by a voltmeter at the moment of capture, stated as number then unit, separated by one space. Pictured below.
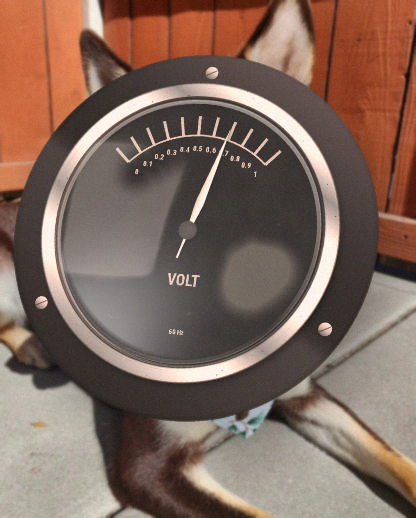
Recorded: 0.7 V
